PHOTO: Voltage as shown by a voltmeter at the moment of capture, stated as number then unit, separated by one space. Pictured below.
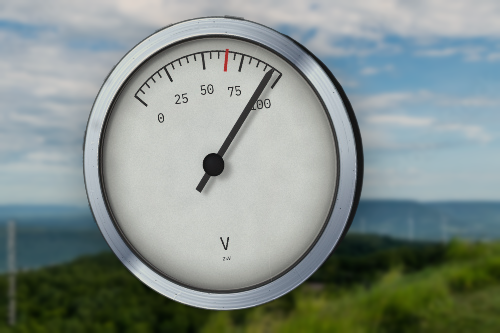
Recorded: 95 V
